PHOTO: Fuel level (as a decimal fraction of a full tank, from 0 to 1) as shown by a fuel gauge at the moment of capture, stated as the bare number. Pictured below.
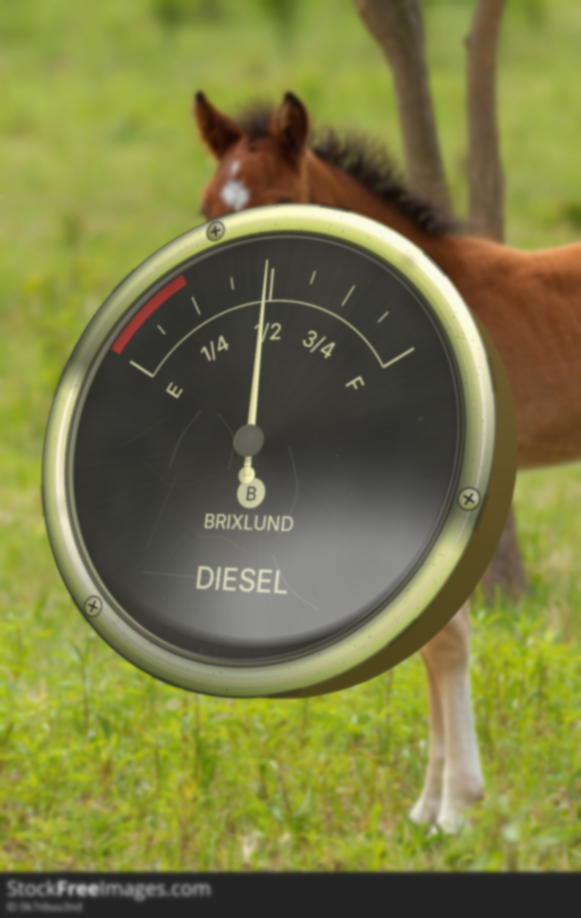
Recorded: 0.5
